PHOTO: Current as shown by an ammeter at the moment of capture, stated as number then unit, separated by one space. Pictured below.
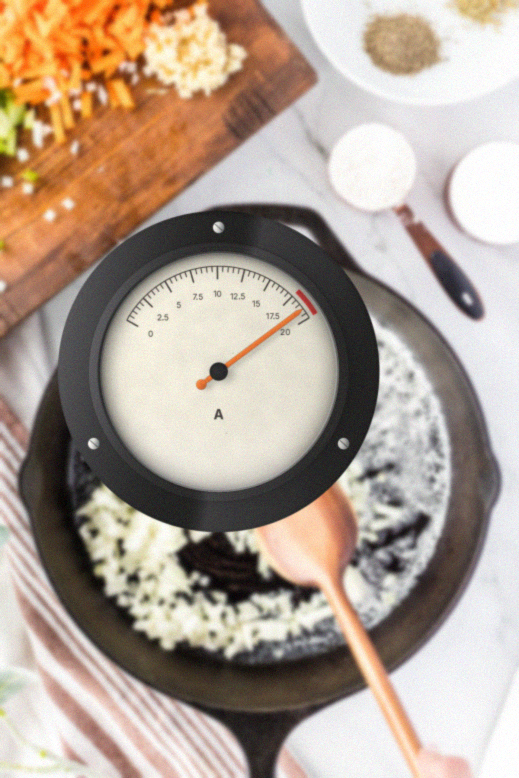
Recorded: 19 A
